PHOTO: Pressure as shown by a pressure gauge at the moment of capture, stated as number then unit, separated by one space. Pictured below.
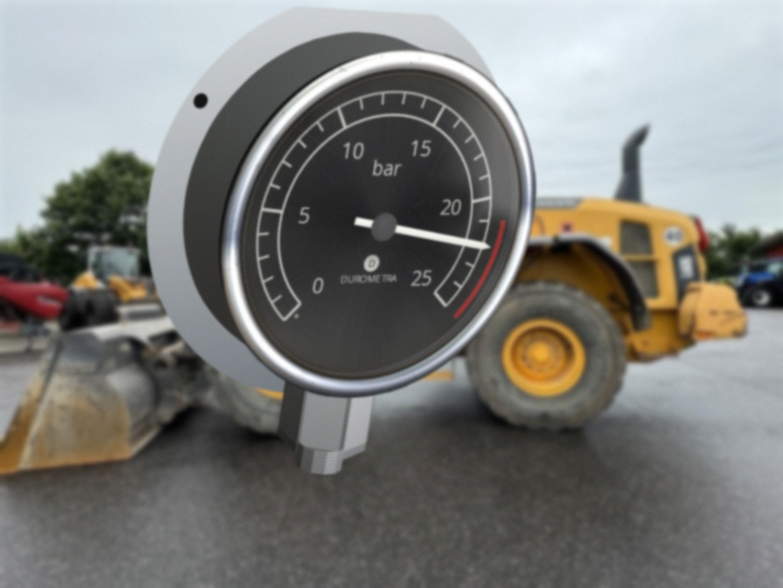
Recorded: 22 bar
